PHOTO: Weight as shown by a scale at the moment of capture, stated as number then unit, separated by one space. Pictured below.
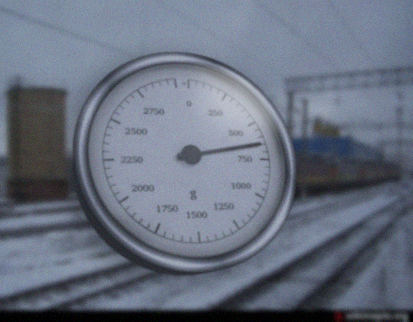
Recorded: 650 g
